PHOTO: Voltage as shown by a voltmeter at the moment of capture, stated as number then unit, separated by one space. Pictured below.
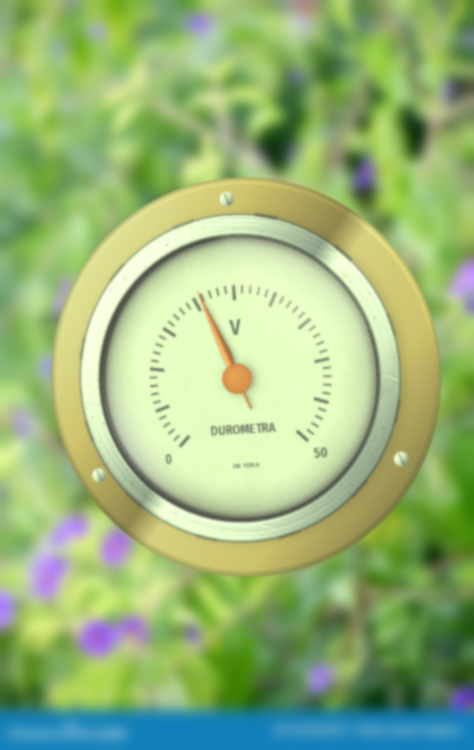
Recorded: 21 V
